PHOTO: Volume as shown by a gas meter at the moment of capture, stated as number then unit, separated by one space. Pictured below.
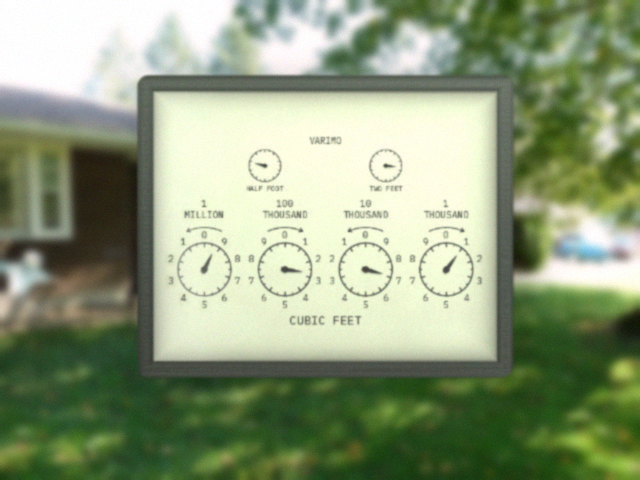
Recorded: 927100 ft³
